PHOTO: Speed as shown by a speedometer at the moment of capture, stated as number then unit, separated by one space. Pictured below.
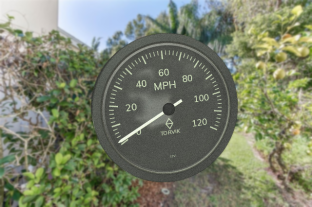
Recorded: 2 mph
